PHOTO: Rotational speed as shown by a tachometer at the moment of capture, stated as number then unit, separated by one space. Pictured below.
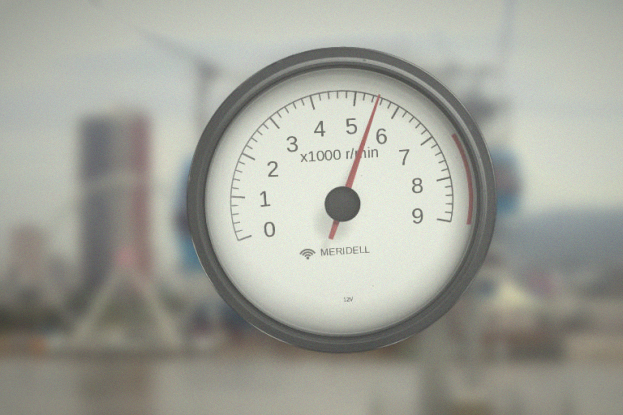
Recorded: 5500 rpm
